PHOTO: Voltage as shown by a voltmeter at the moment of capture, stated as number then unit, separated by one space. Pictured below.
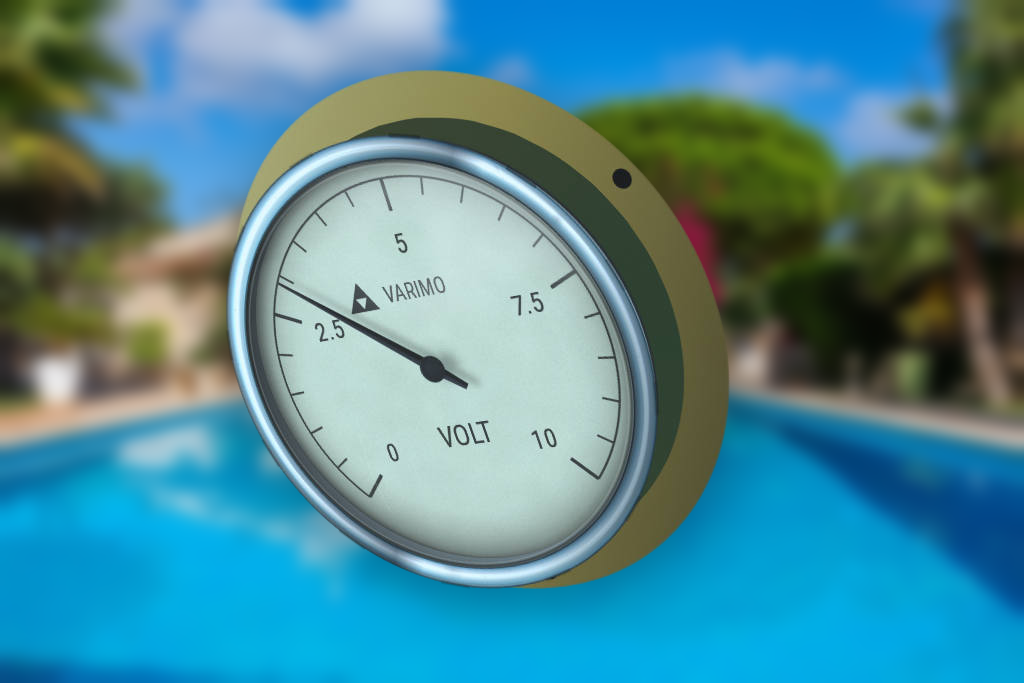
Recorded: 3 V
